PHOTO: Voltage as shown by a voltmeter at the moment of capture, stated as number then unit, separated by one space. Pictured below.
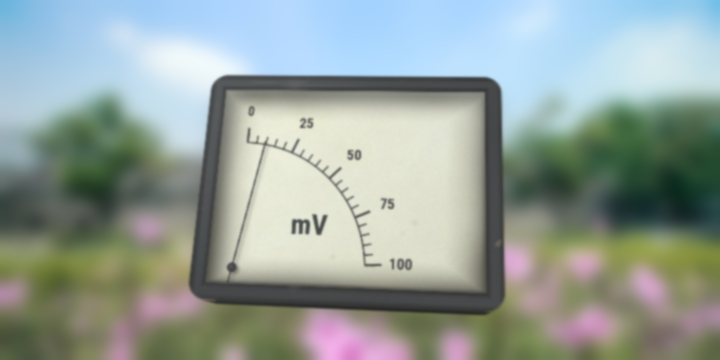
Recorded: 10 mV
